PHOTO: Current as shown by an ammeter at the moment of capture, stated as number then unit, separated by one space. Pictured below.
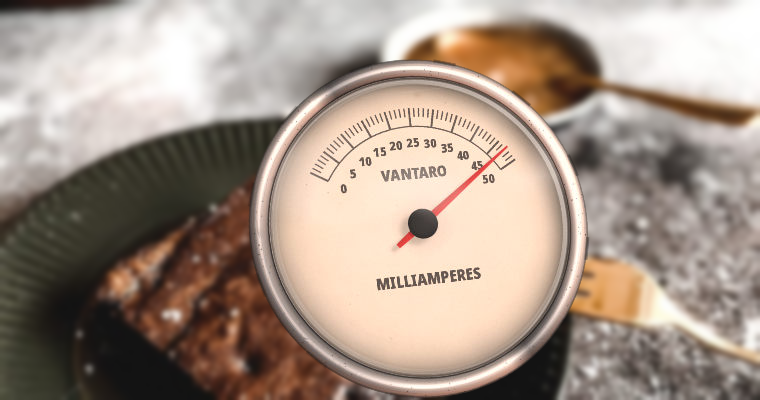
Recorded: 47 mA
